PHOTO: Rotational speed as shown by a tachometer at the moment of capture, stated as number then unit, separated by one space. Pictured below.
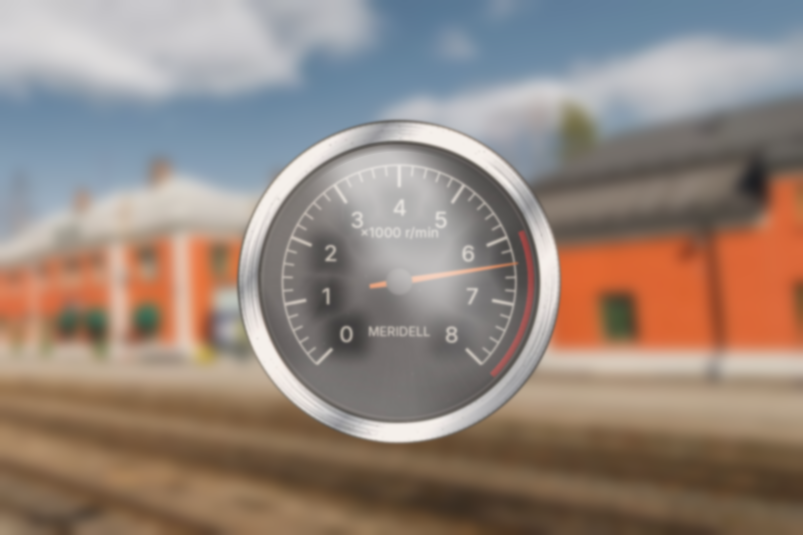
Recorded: 6400 rpm
